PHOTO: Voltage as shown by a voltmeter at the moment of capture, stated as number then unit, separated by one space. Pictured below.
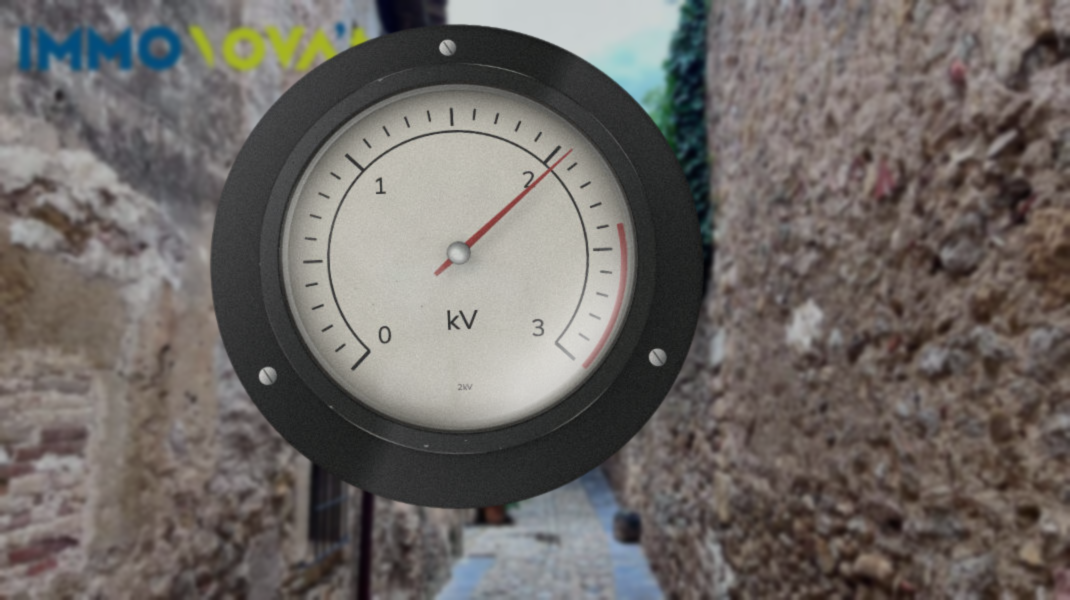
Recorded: 2.05 kV
